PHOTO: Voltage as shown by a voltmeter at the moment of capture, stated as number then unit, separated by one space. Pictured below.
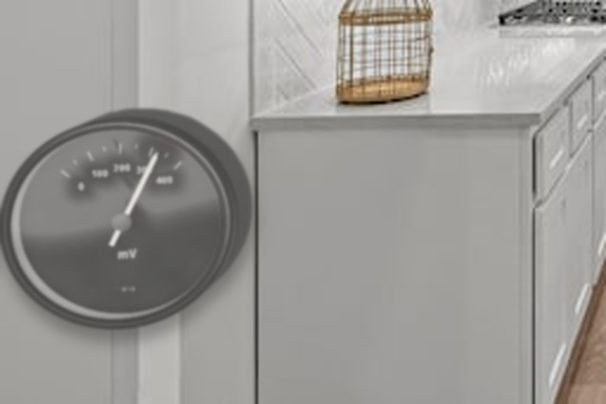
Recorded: 325 mV
